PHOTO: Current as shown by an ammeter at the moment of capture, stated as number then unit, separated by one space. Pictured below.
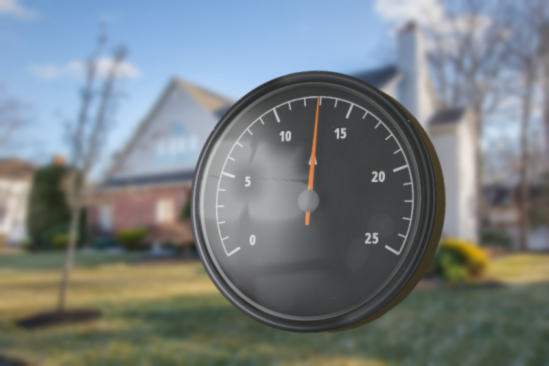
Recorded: 13 A
